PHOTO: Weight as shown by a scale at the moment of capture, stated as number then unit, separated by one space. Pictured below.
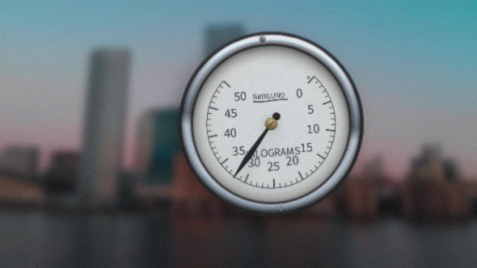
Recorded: 32 kg
